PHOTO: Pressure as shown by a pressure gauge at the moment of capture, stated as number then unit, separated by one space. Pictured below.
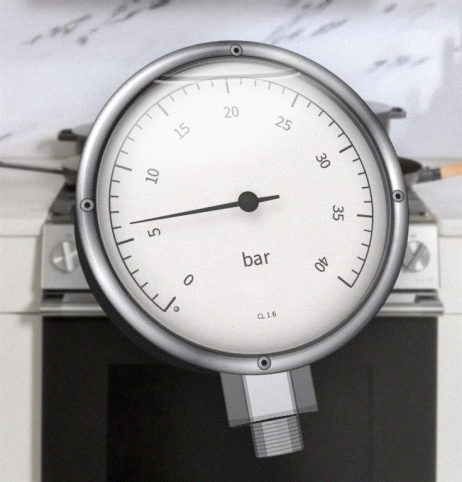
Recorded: 6 bar
